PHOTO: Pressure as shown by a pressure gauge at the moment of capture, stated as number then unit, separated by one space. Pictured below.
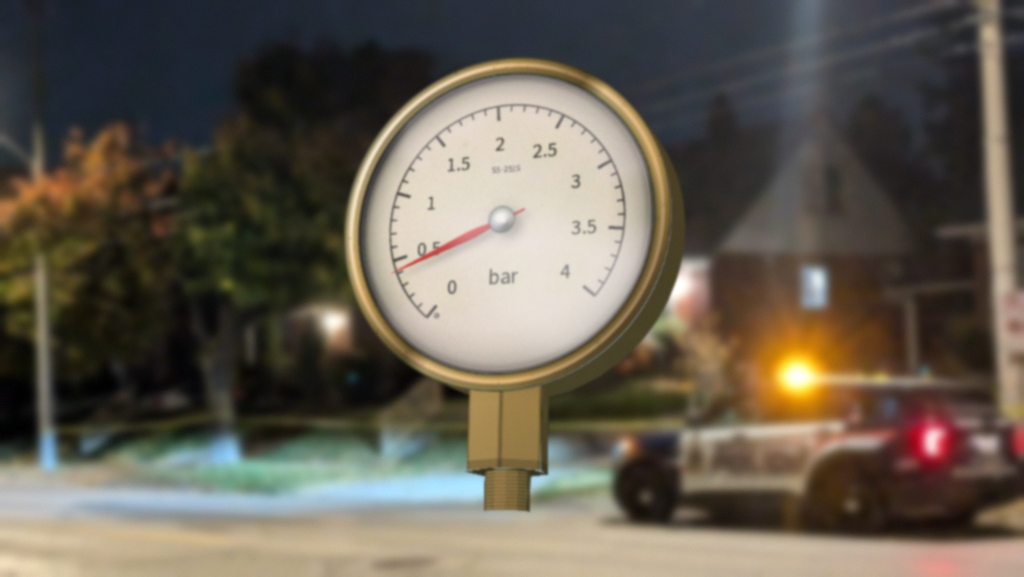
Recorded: 0.4 bar
